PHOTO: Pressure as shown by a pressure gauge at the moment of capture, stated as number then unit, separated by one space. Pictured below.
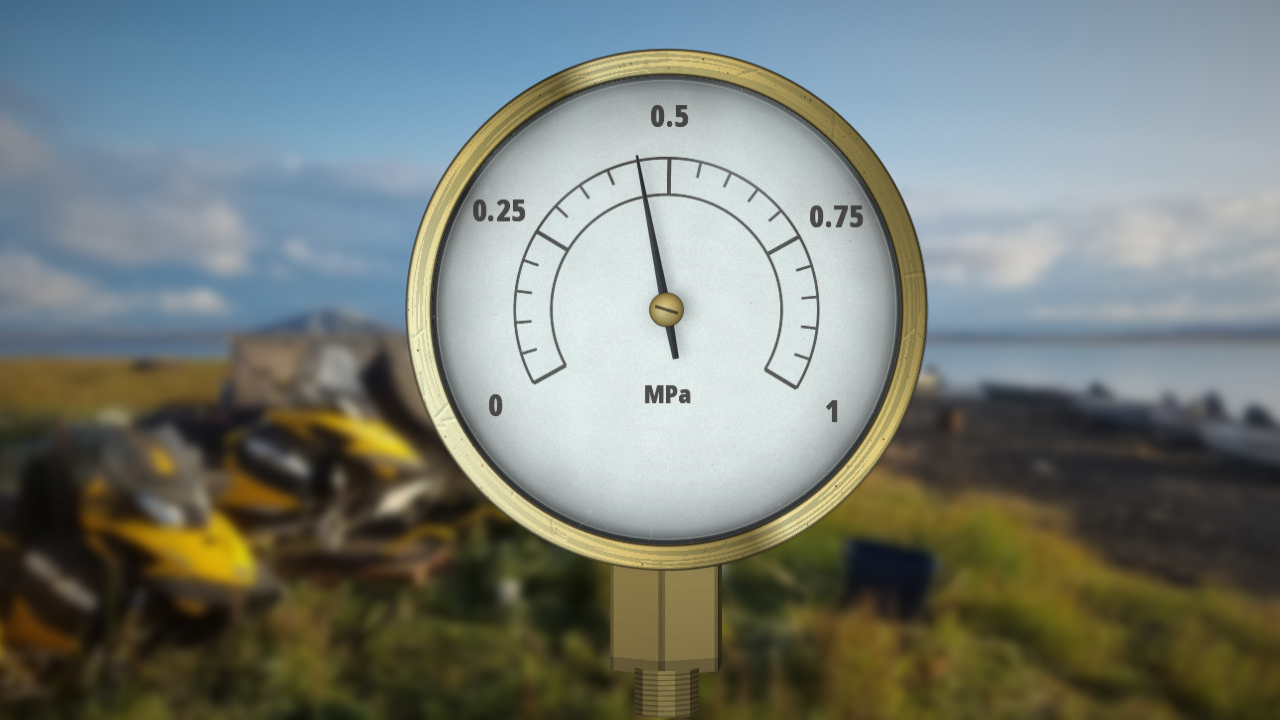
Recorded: 0.45 MPa
